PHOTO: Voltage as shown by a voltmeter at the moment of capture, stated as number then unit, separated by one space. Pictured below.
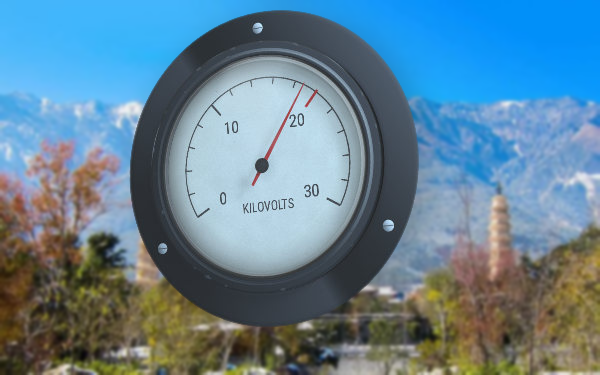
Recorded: 19 kV
